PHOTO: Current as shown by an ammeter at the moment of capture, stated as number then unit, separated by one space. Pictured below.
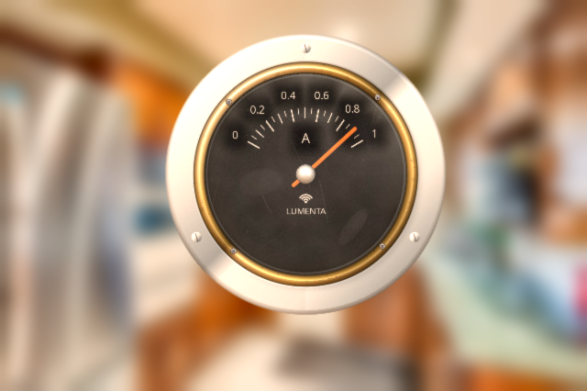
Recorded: 0.9 A
